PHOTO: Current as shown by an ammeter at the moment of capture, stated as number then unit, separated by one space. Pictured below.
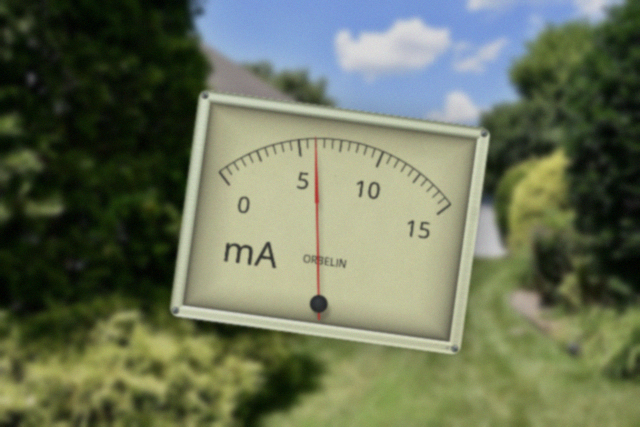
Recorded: 6 mA
